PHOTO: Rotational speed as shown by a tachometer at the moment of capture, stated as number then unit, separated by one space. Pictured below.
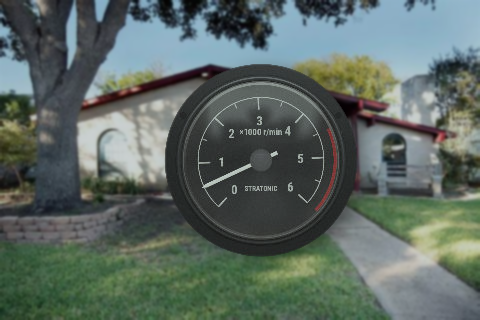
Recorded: 500 rpm
